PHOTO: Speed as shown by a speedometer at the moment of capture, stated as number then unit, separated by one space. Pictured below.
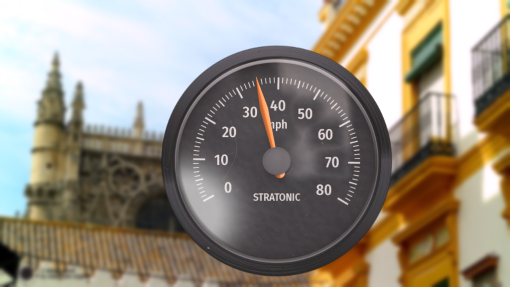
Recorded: 35 mph
